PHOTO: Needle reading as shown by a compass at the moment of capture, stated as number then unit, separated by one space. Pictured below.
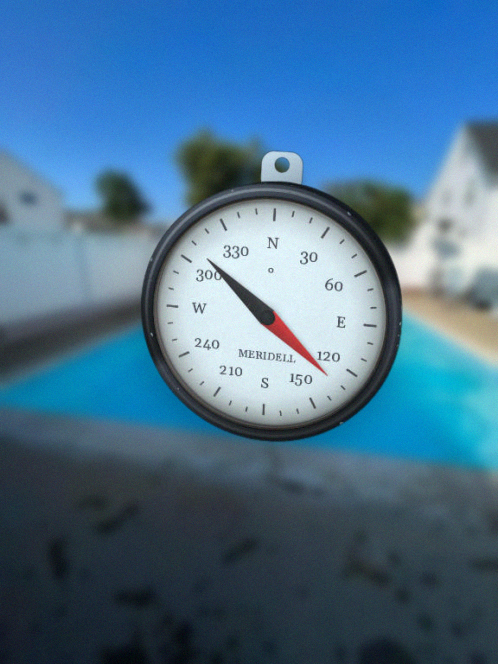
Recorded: 130 °
